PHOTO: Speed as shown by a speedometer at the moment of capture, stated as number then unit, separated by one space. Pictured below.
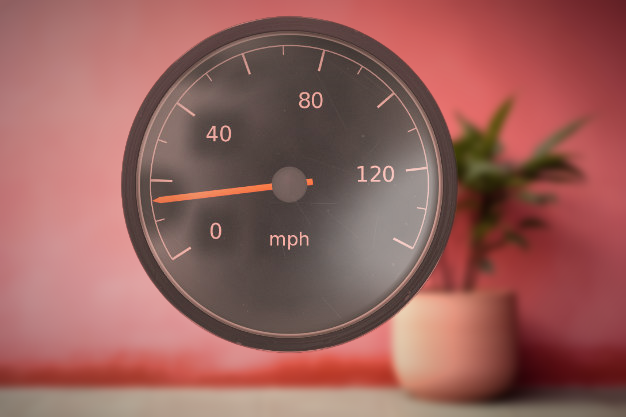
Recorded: 15 mph
